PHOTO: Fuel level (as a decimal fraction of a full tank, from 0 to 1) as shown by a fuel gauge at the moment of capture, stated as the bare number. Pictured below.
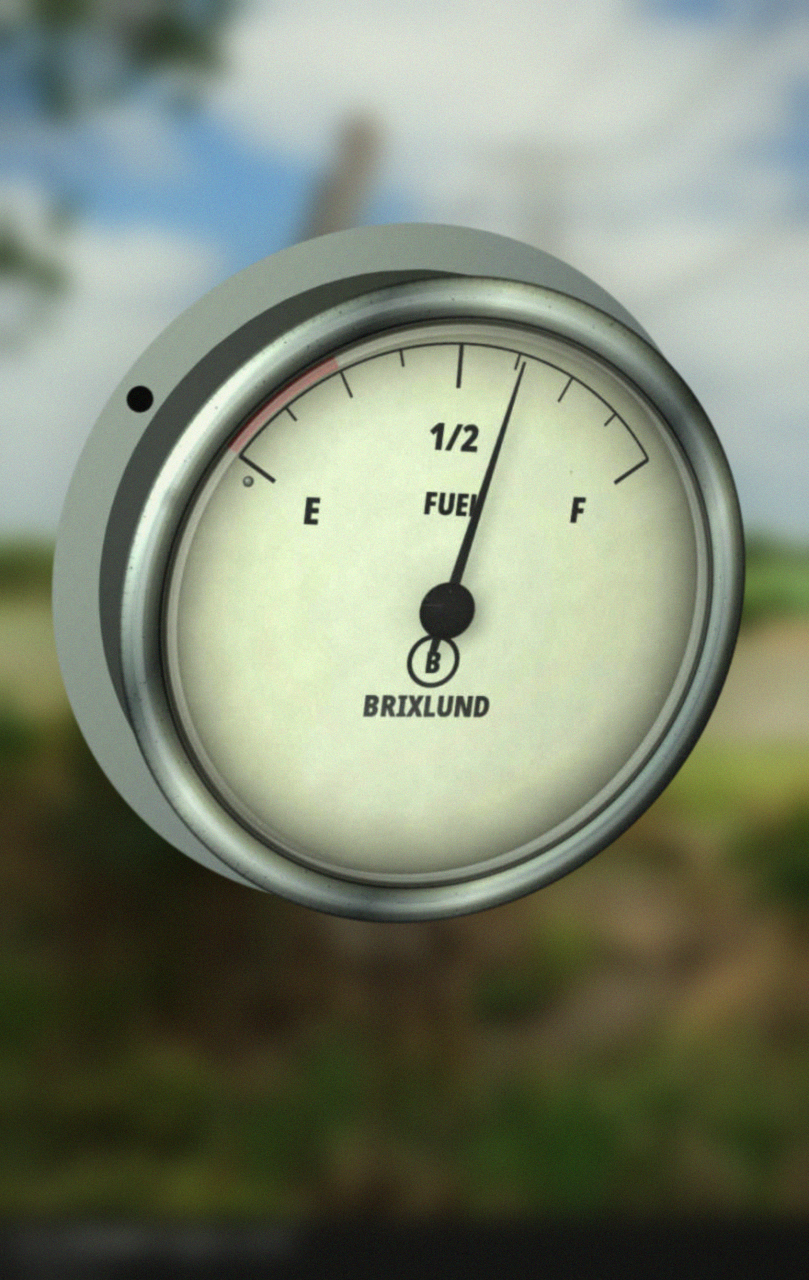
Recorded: 0.625
